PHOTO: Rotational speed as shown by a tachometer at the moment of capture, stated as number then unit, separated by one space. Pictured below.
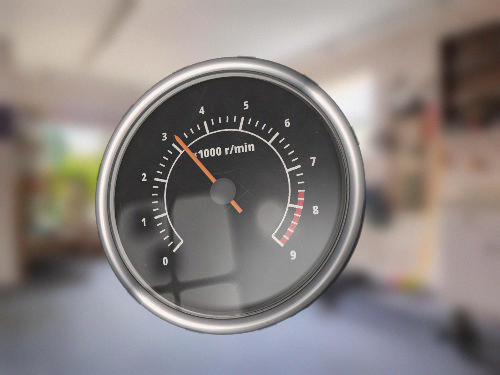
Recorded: 3200 rpm
